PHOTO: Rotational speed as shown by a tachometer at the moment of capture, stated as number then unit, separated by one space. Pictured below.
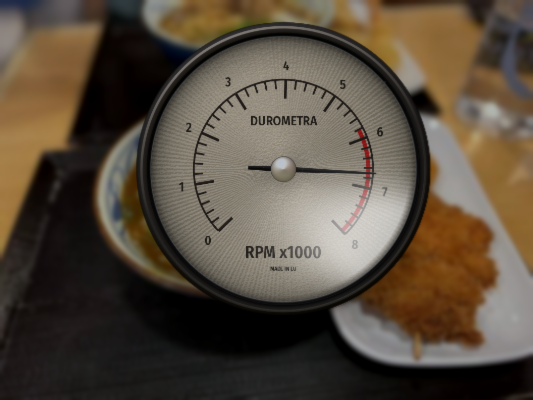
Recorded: 6700 rpm
